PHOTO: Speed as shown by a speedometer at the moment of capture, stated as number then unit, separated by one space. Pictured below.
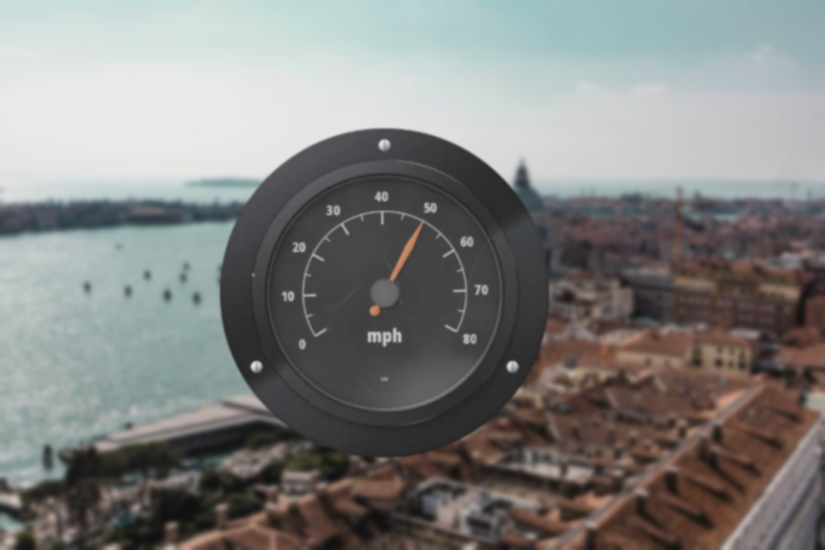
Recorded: 50 mph
